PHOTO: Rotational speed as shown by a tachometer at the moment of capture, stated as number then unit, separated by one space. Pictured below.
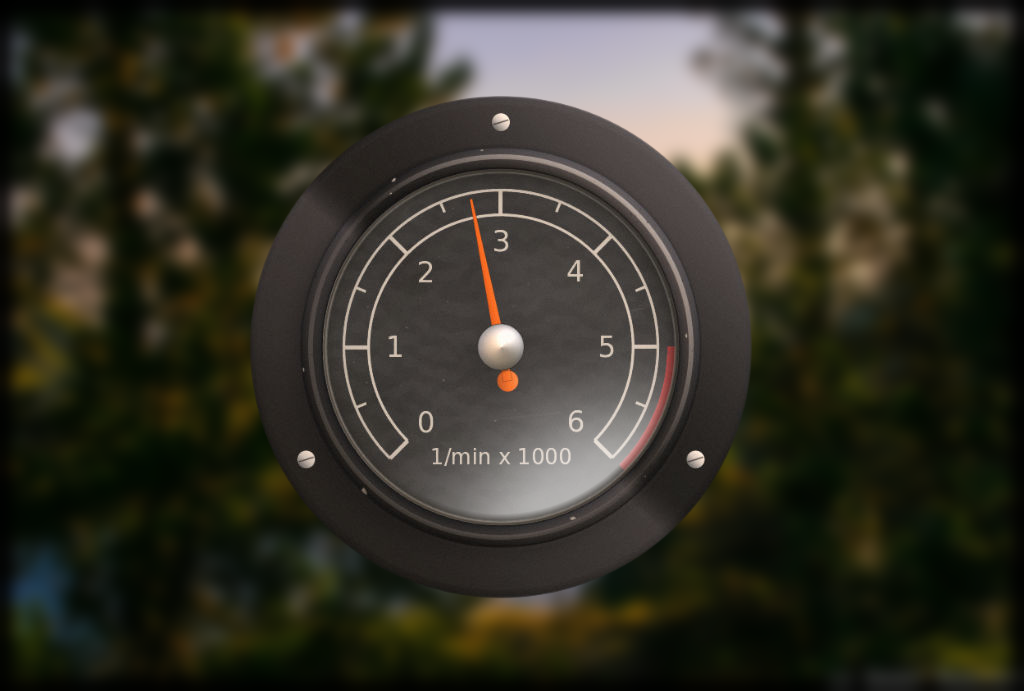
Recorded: 2750 rpm
